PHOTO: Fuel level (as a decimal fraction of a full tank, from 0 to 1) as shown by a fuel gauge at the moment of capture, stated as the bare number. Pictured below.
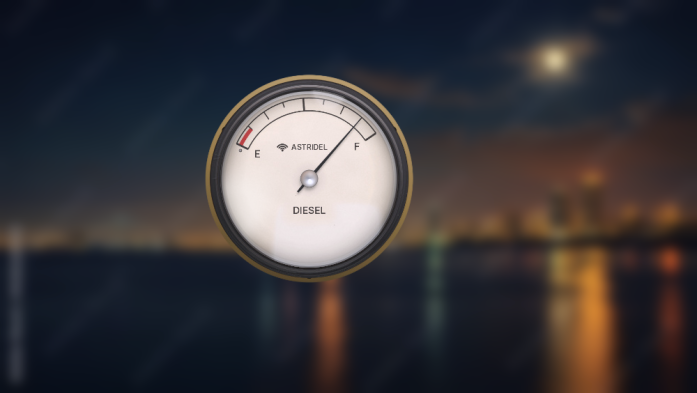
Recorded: 0.875
